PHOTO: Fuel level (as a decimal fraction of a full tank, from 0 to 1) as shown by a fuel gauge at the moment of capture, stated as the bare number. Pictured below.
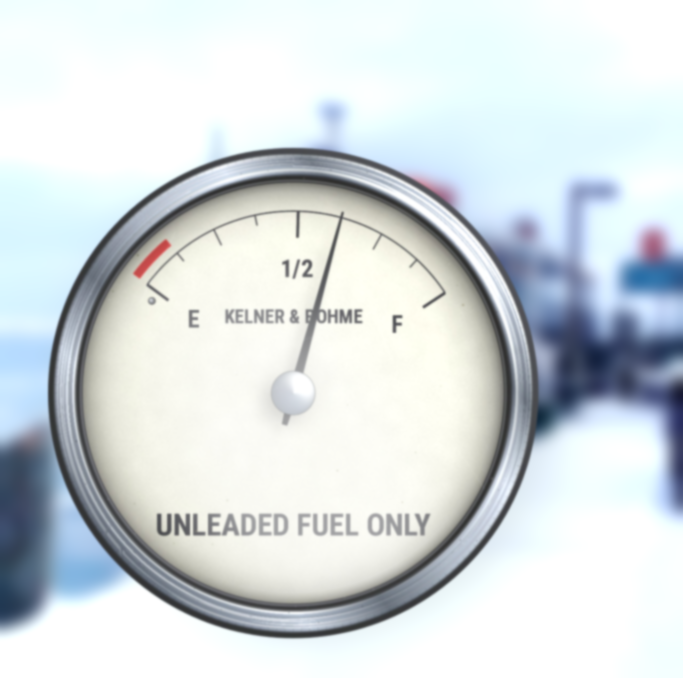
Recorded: 0.625
